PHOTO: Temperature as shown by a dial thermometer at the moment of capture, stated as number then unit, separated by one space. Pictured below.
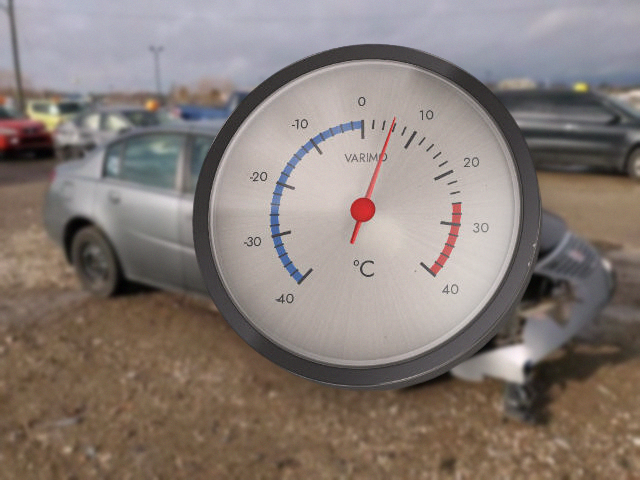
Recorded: 6 °C
